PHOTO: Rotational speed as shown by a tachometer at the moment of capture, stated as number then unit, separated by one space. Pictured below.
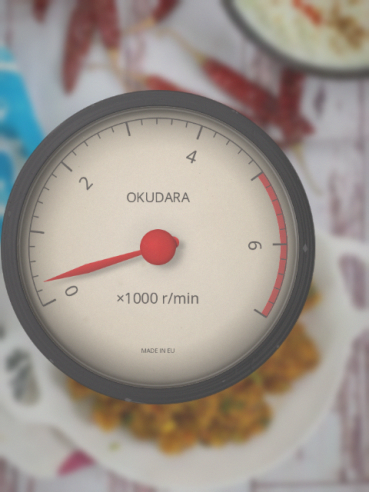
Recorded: 300 rpm
